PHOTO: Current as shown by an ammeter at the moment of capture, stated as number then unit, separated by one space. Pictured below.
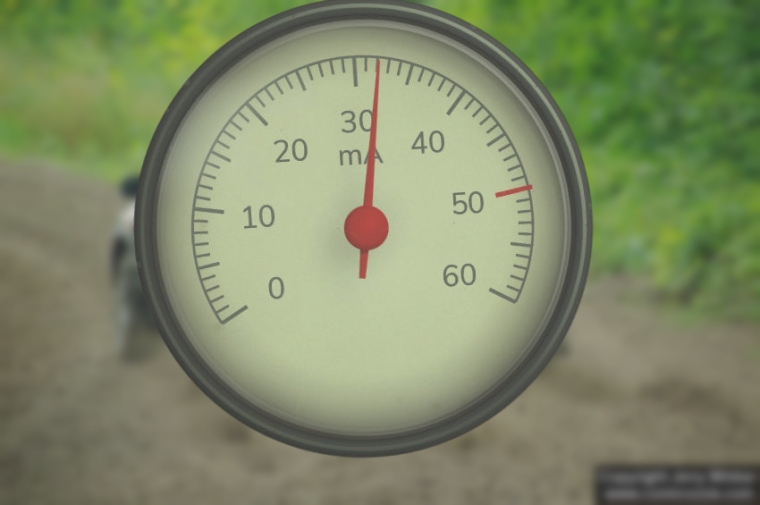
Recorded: 32 mA
